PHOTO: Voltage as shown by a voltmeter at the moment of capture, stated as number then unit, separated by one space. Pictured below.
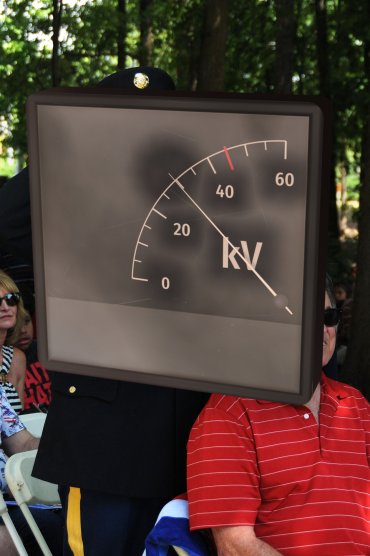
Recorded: 30 kV
